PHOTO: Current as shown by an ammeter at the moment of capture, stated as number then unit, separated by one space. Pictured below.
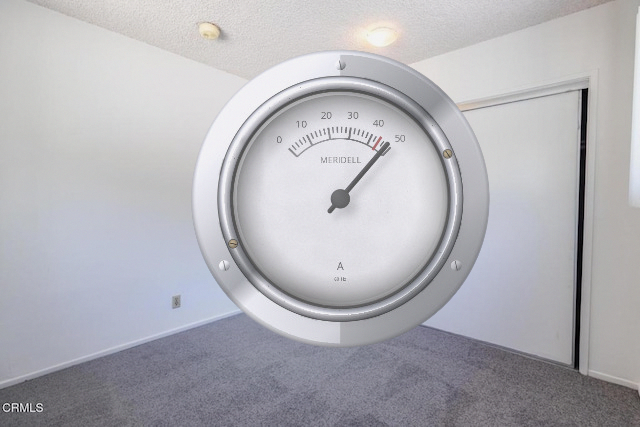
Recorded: 48 A
